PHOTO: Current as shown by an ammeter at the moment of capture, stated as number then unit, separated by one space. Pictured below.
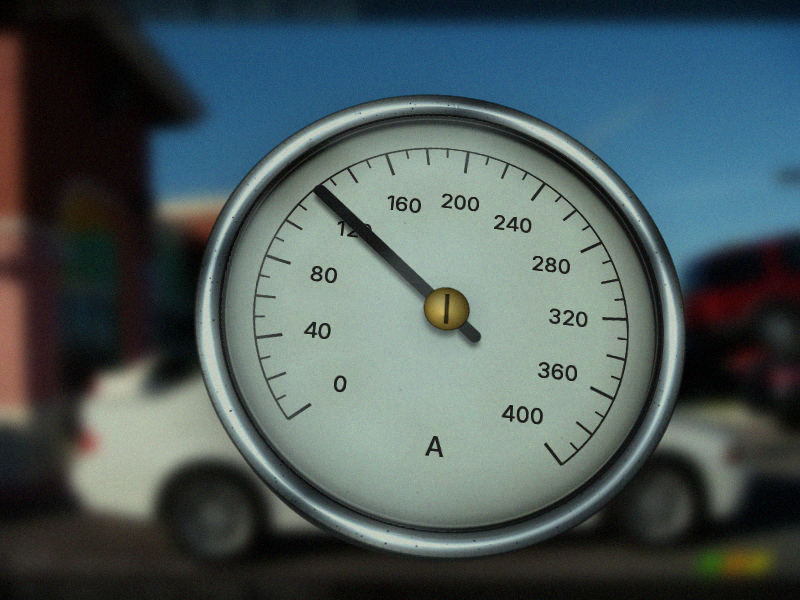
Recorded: 120 A
